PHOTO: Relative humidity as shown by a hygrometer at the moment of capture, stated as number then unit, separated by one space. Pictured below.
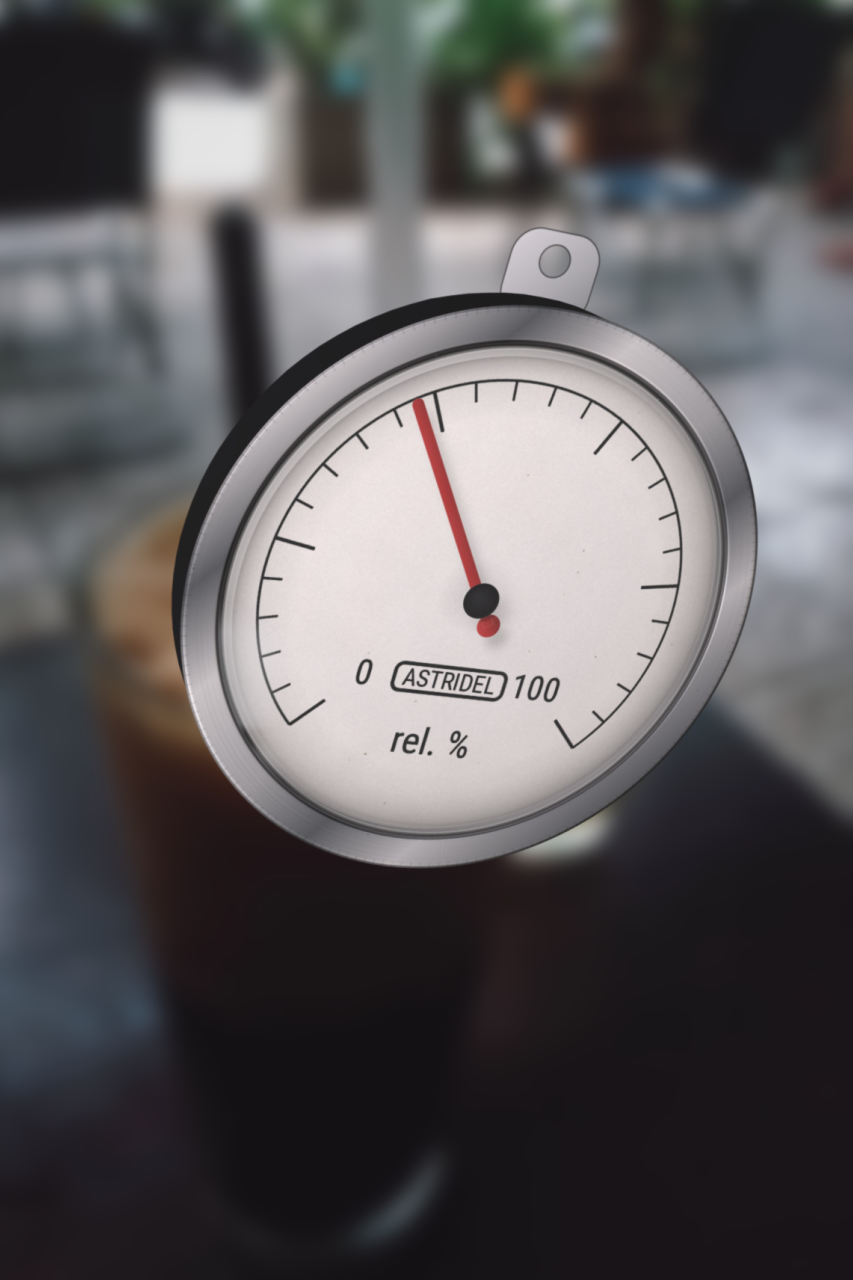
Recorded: 38 %
